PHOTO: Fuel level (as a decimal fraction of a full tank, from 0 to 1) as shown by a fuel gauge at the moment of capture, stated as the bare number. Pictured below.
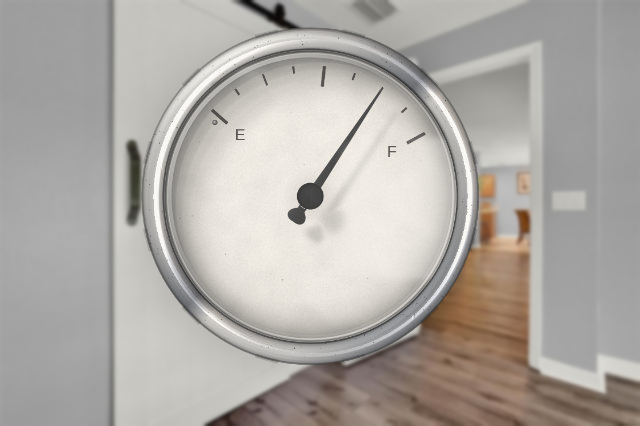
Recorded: 0.75
